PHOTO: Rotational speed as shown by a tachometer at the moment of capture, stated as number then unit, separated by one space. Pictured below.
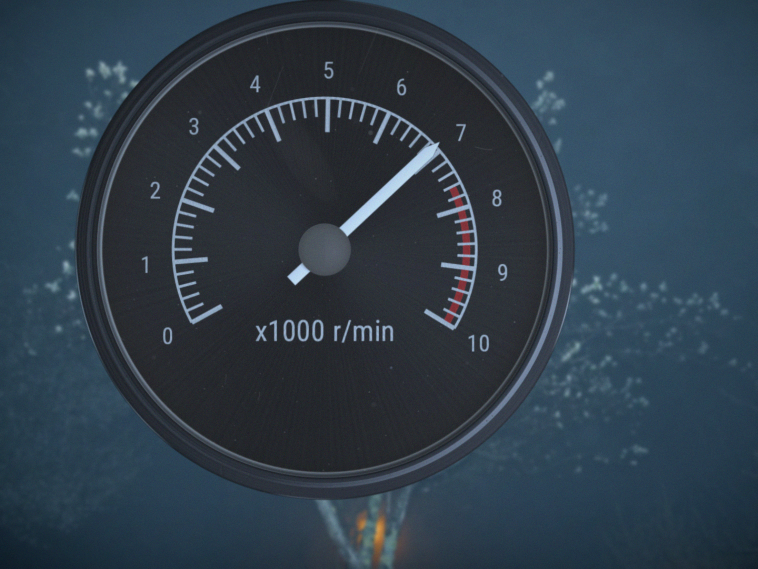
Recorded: 6900 rpm
